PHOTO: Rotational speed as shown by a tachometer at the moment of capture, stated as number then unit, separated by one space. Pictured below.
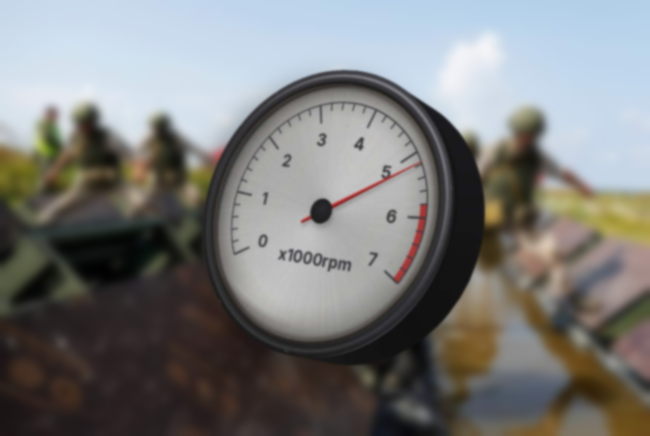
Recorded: 5200 rpm
